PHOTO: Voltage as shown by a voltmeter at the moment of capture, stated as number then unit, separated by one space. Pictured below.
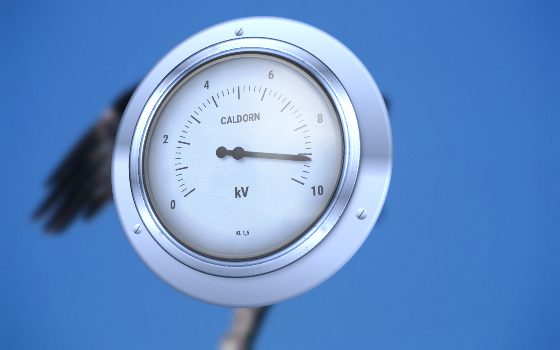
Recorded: 9.2 kV
